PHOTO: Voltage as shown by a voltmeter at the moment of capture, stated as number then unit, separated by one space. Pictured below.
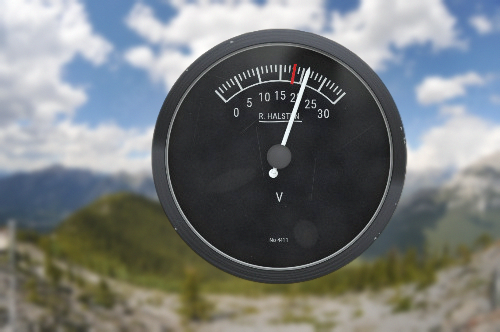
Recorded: 21 V
